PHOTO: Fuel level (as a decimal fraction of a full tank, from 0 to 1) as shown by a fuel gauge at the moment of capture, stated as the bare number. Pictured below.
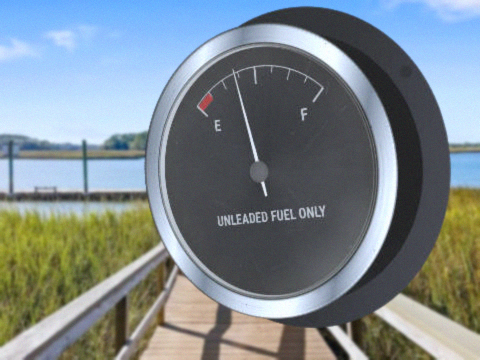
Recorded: 0.375
